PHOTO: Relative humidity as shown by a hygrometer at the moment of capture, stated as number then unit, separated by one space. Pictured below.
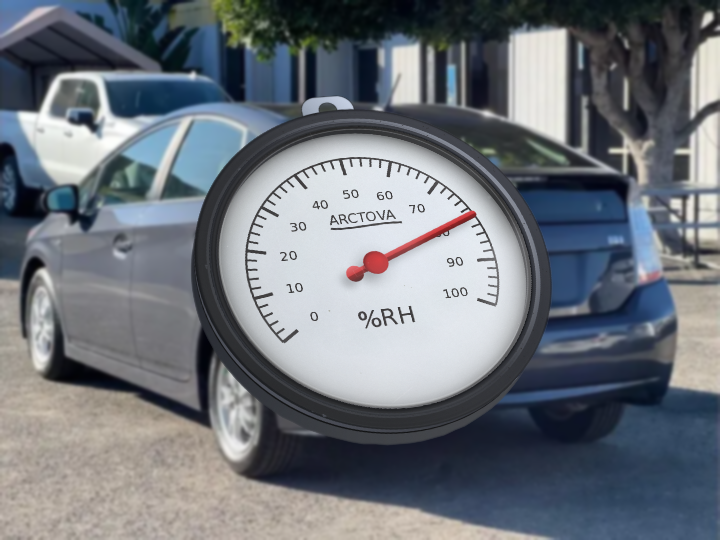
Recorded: 80 %
